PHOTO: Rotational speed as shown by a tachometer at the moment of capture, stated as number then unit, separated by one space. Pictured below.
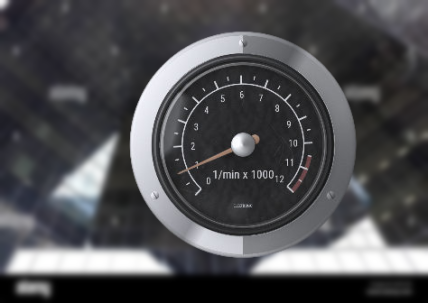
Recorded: 1000 rpm
